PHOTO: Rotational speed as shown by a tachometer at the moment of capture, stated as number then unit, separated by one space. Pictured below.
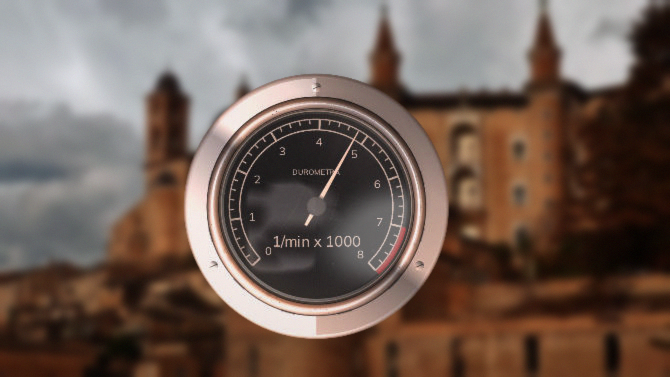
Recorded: 4800 rpm
